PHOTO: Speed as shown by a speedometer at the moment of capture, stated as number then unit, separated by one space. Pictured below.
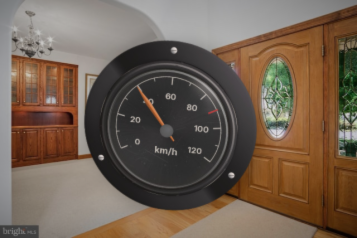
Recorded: 40 km/h
